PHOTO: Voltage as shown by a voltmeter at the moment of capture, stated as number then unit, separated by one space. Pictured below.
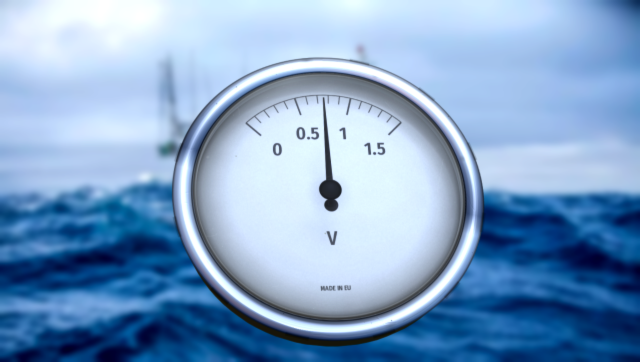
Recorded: 0.75 V
